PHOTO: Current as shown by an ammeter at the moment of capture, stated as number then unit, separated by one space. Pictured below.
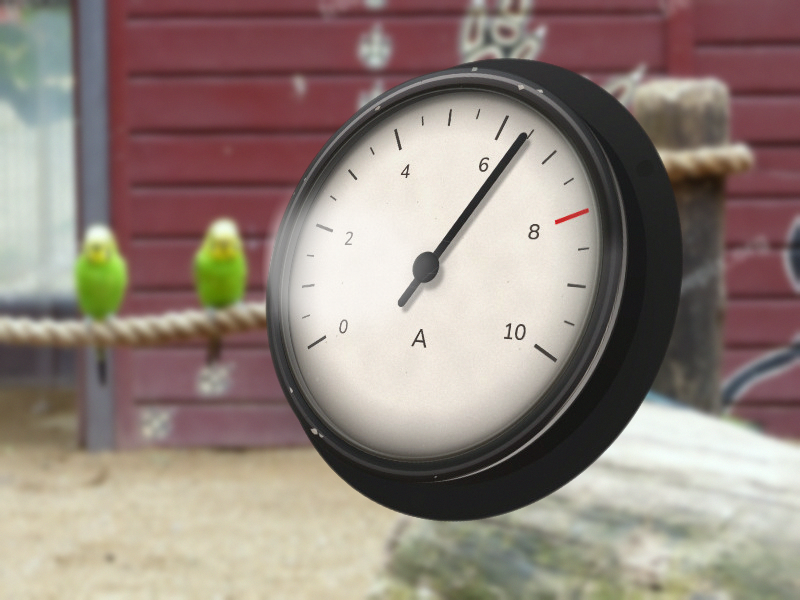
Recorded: 6.5 A
